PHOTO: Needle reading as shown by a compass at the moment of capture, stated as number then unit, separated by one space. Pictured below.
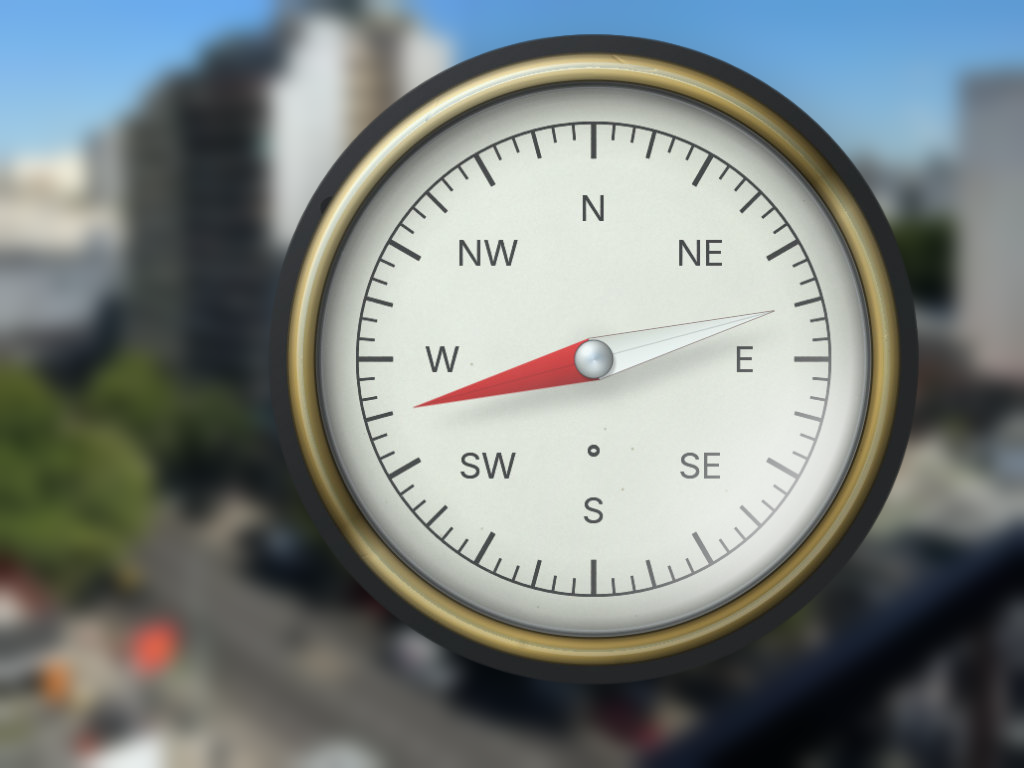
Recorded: 255 °
